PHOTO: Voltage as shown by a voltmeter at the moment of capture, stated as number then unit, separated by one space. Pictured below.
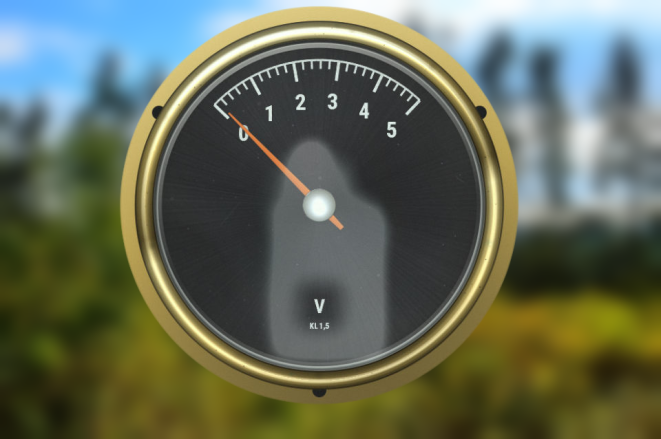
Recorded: 0.1 V
